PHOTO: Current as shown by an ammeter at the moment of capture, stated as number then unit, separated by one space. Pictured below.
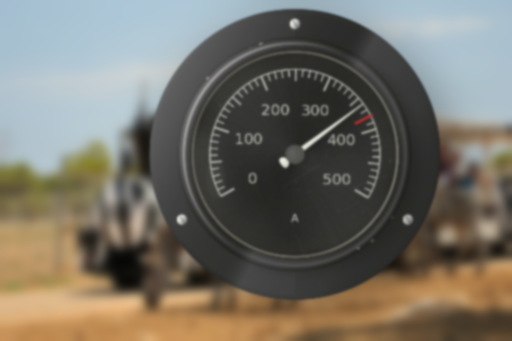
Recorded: 360 A
